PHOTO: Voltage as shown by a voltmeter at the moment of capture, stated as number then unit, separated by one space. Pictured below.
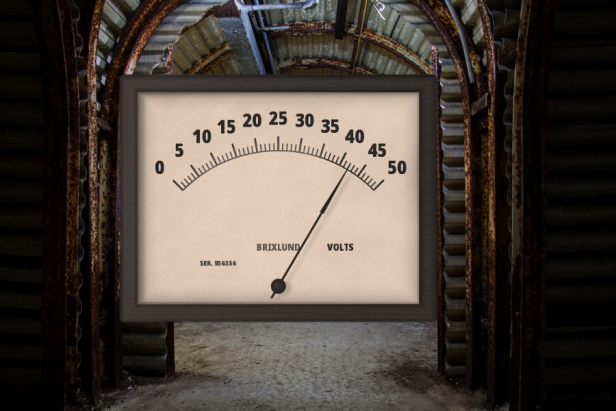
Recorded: 42 V
